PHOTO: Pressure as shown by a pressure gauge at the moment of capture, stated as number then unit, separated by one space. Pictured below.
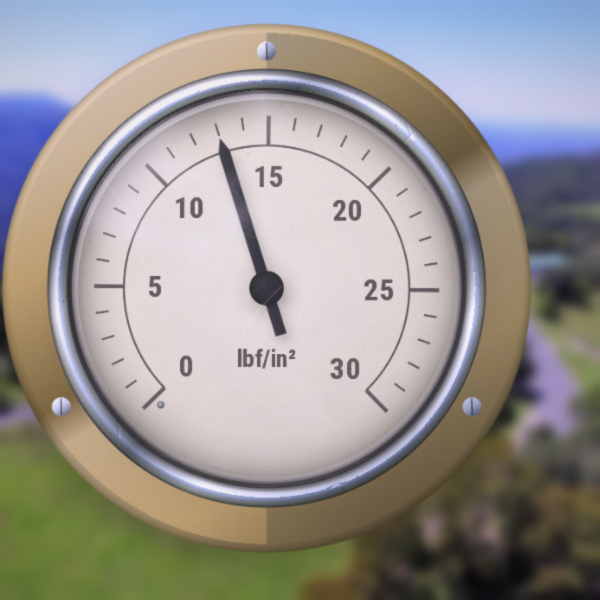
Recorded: 13 psi
